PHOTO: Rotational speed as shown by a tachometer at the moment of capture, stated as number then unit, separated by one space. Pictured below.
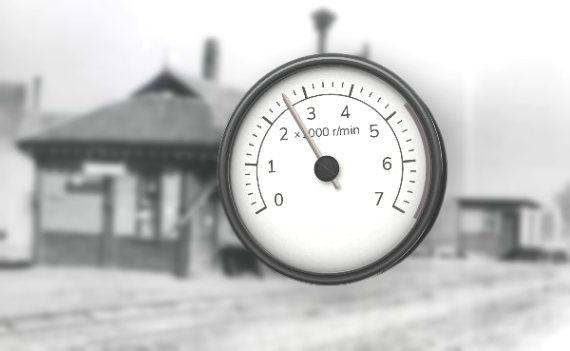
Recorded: 2600 rpm
